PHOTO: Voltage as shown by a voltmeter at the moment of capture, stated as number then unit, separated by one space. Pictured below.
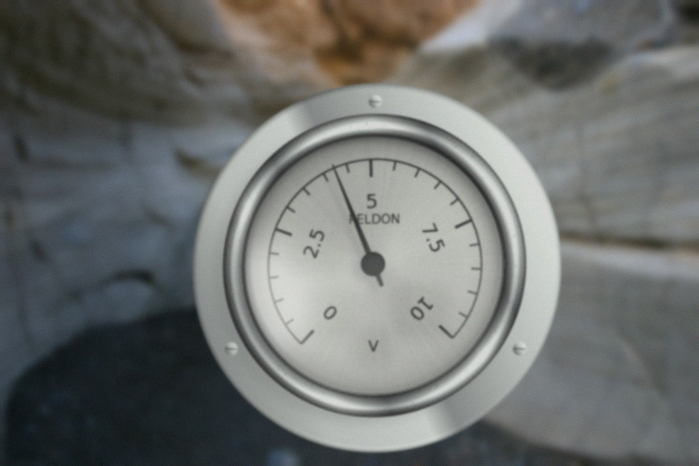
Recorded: 4.25 V
